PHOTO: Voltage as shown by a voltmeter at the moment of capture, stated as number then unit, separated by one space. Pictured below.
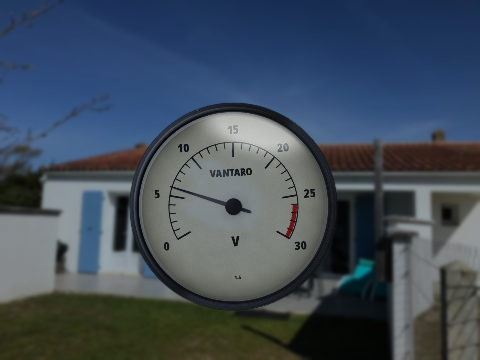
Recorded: 6 V
